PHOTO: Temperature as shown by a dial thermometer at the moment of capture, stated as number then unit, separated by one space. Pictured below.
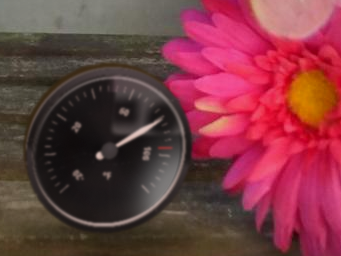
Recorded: 80 °F
